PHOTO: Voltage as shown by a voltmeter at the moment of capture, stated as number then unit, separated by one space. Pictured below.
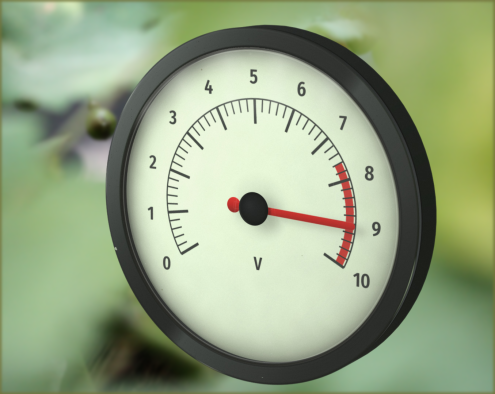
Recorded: 9 V
